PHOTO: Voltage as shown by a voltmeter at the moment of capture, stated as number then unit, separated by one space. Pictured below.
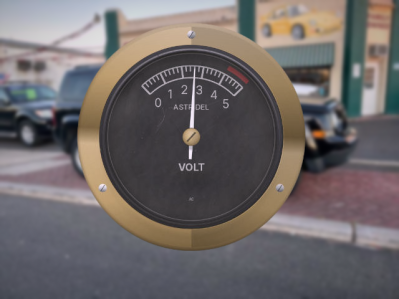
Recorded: 2.6 V
